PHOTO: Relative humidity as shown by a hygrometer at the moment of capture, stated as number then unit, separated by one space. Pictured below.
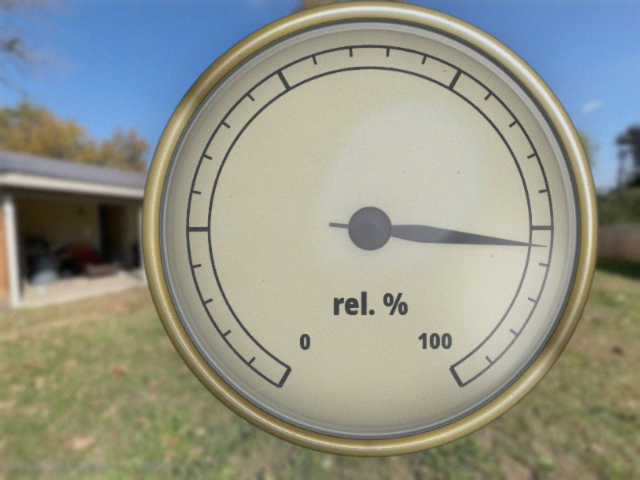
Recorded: 82 %
